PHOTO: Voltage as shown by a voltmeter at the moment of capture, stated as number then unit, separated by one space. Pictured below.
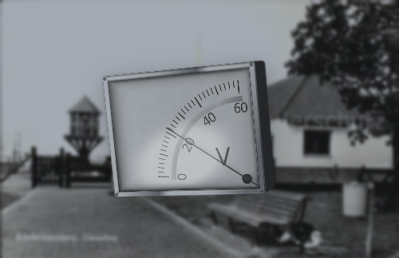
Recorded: 22 V
